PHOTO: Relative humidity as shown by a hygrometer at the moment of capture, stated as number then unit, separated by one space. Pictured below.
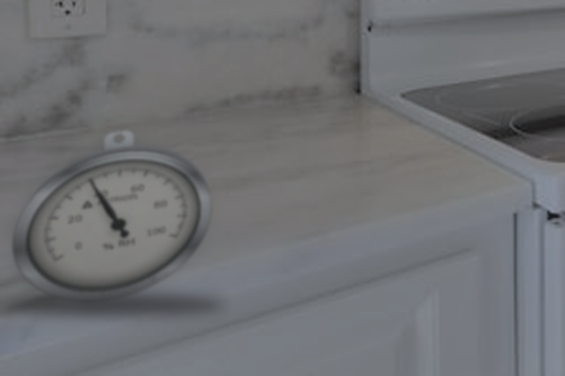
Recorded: 40 %
